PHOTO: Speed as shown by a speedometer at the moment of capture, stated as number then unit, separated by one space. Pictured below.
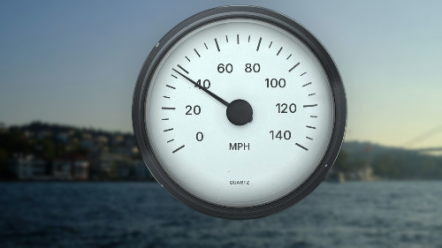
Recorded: 37.5 mph
